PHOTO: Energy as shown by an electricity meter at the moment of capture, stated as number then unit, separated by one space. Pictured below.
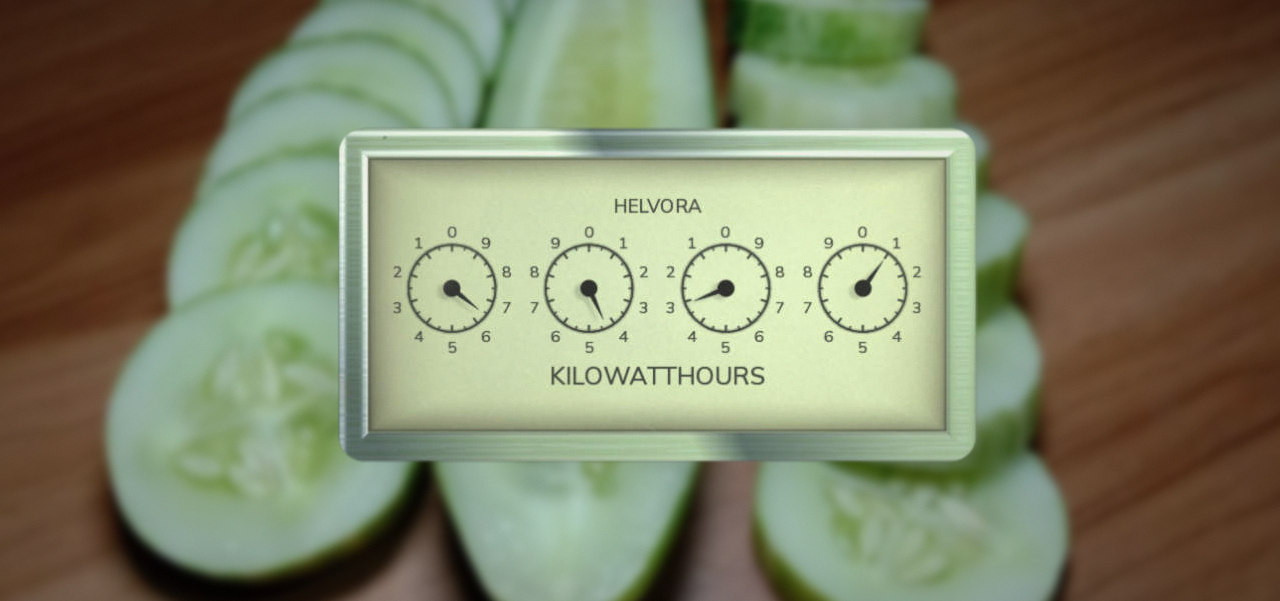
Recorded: 6431 kWh
